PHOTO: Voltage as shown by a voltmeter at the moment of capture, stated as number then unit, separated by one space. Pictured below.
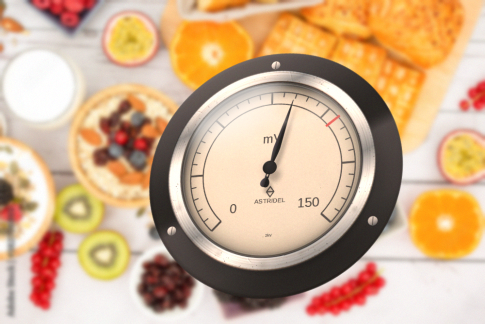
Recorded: 85 mV
